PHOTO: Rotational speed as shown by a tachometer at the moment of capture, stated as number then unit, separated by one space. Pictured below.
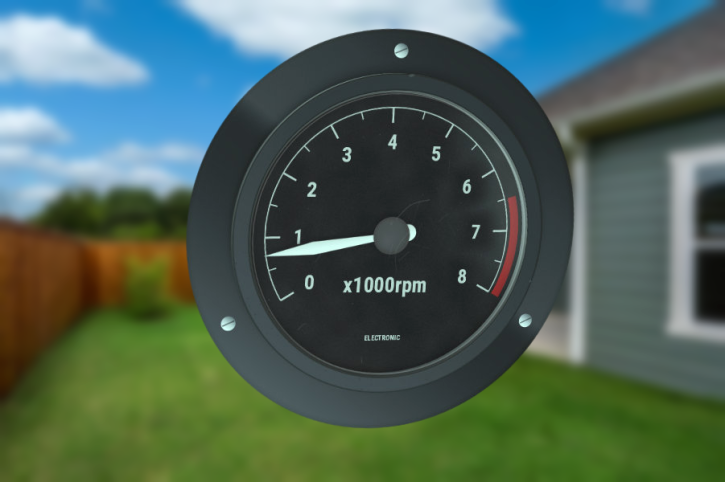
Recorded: 750 rpm
